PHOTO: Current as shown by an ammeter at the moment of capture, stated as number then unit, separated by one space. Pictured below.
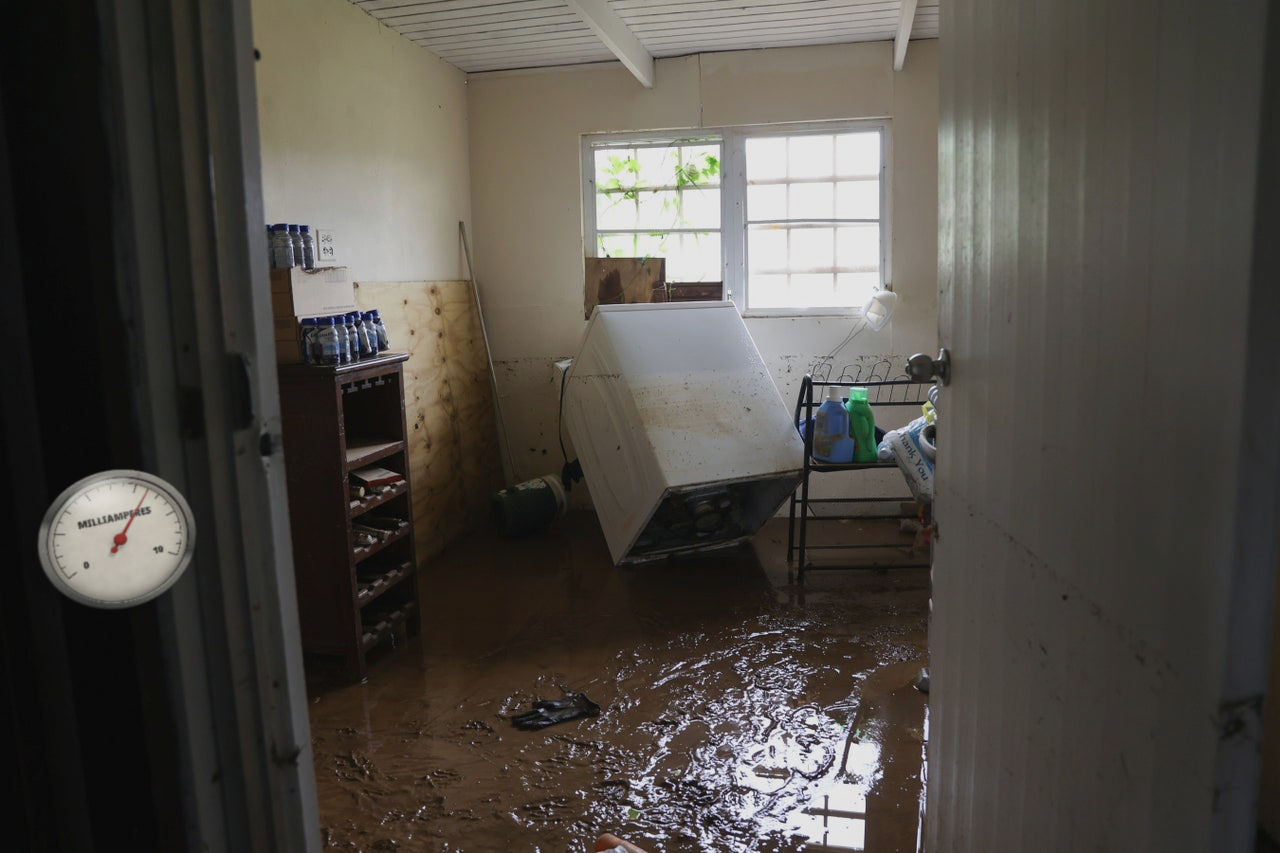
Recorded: 6.5 mA
